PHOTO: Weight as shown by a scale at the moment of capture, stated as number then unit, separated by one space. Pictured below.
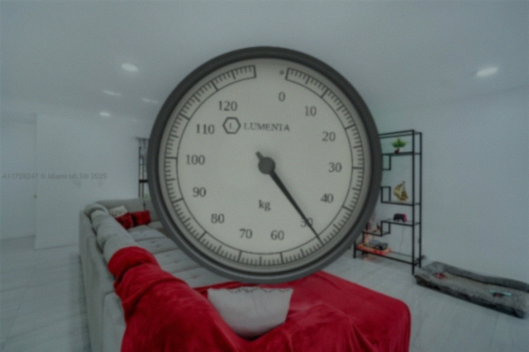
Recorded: 50 kg
